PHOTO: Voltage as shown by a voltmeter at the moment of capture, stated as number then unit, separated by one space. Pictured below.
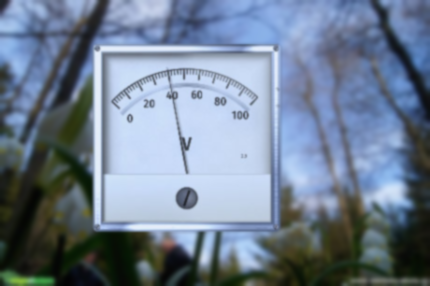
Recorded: 40 V
